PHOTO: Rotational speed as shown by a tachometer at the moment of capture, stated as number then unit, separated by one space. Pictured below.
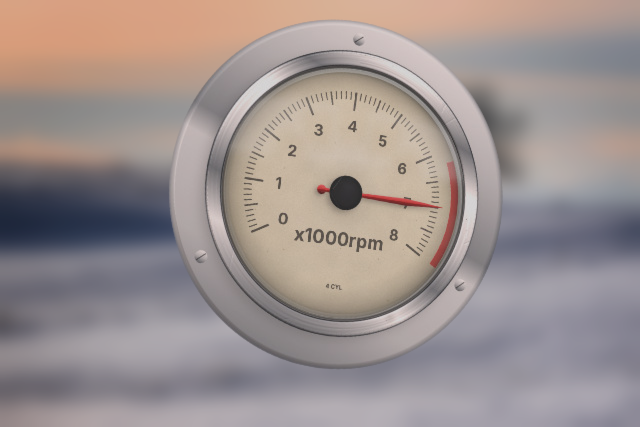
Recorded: 7000 rpm
